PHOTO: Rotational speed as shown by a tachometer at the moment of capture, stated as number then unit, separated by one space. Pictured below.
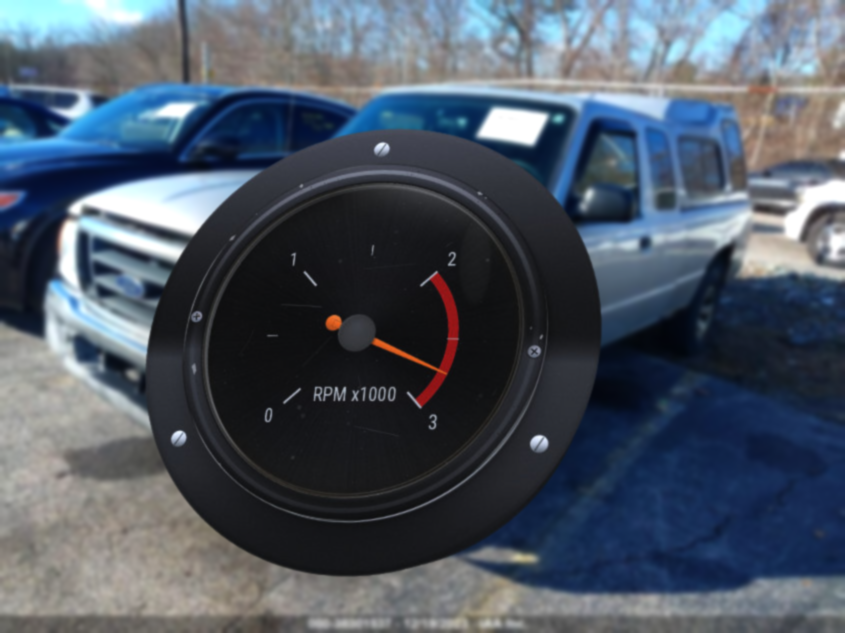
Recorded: 2750 rpm
